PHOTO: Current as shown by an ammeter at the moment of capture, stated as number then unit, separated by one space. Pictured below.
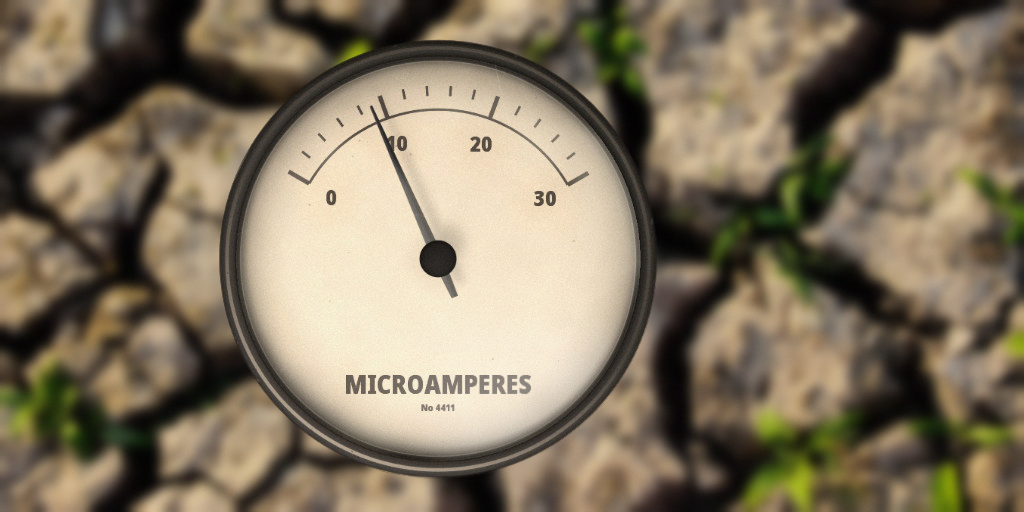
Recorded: 9 µA
